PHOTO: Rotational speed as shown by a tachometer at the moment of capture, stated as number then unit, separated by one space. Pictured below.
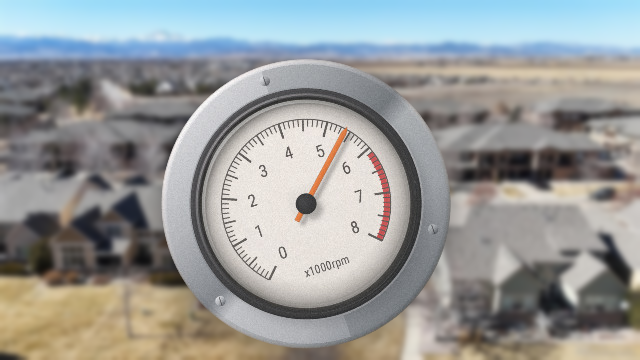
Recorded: 5400 rpm
